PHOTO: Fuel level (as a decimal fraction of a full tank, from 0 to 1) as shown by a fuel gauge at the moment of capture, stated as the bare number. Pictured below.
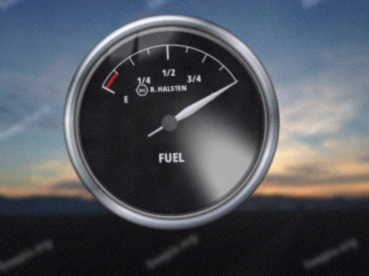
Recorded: 1
